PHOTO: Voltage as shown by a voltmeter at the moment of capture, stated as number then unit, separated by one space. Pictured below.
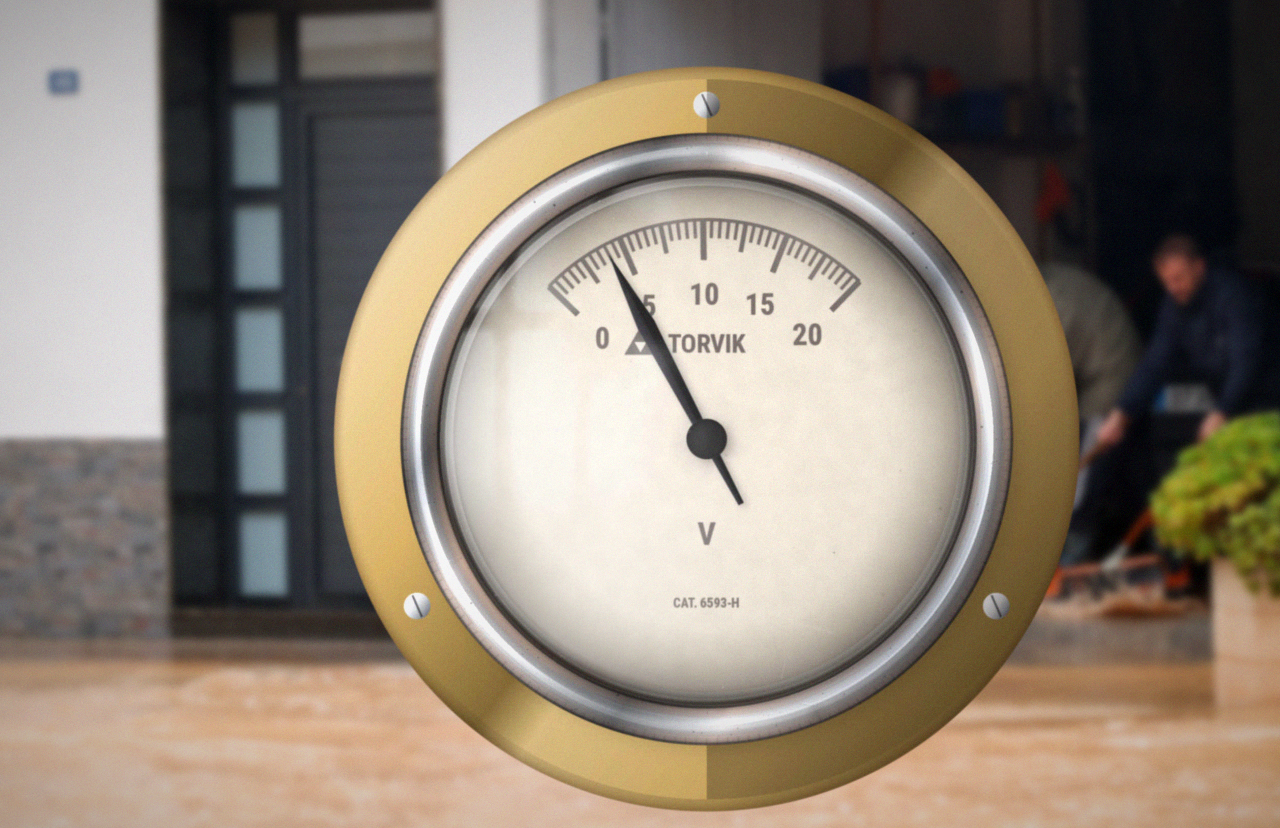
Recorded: 4 V
